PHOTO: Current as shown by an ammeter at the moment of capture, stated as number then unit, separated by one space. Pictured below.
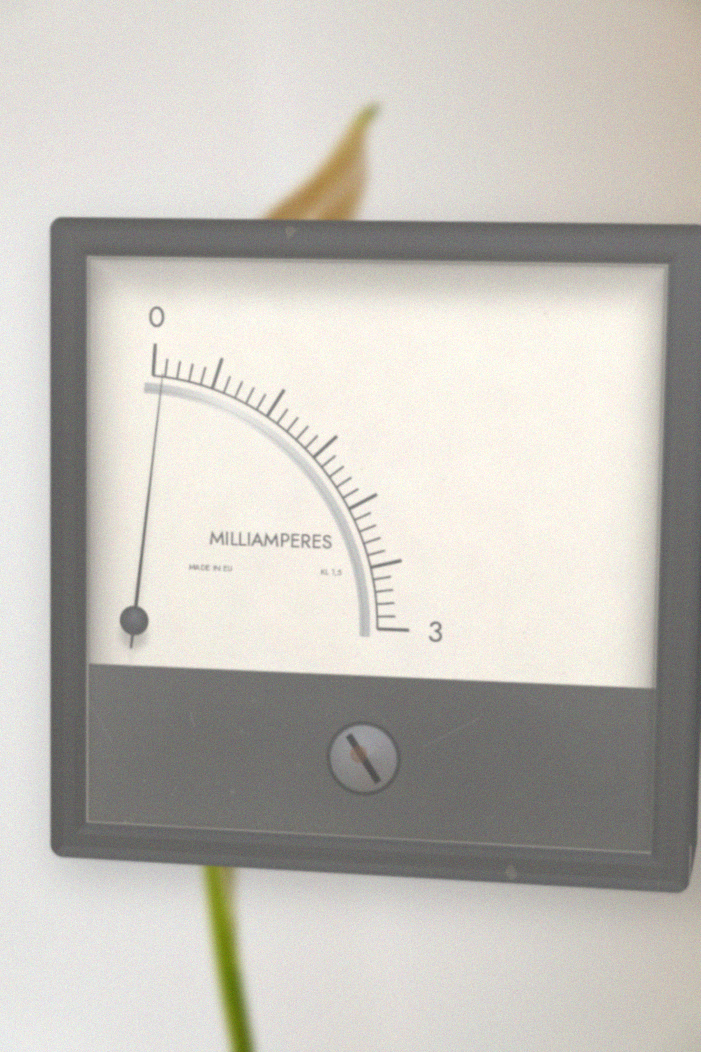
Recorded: 0.1 mA
